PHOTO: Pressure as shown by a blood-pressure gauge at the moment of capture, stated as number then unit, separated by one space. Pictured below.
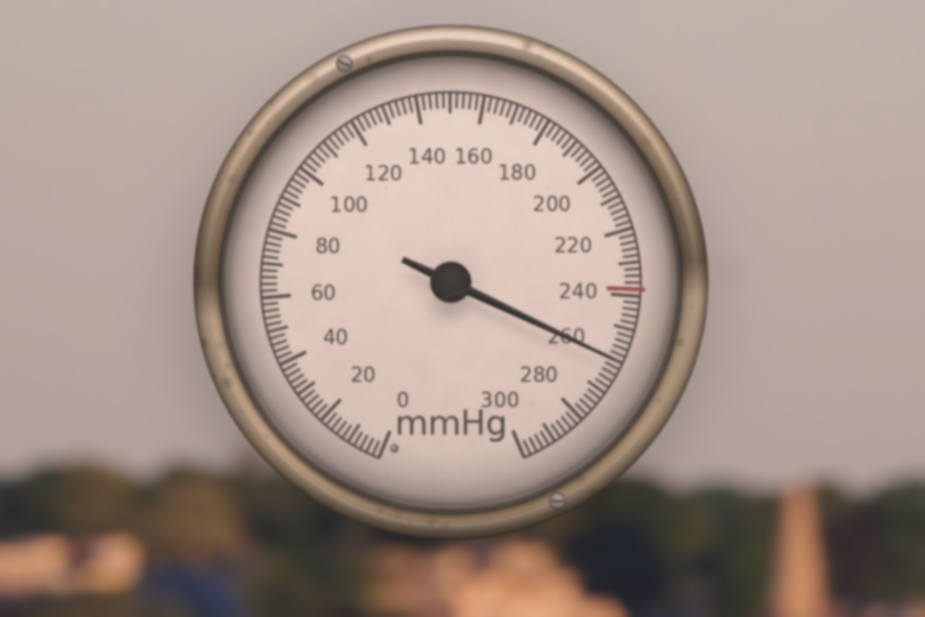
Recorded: 260 mmHg
